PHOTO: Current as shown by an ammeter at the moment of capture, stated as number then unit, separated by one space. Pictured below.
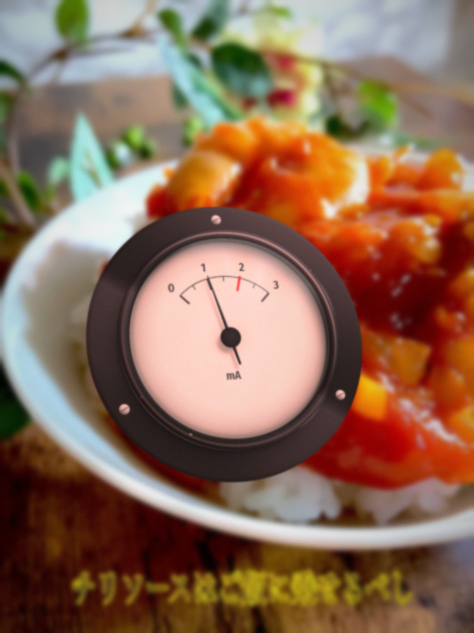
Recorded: 1 mA
